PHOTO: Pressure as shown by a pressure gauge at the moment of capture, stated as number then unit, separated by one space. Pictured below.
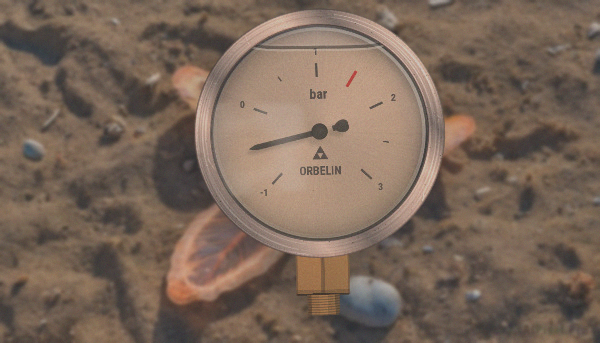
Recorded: -0.5 bar
